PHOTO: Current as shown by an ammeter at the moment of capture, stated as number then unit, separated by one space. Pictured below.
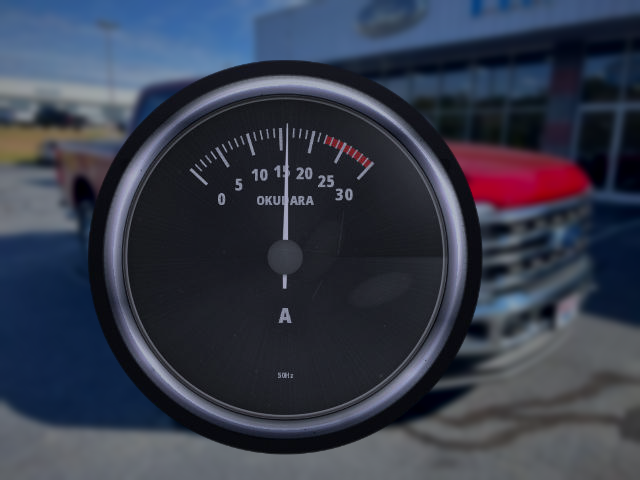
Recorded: 16 A
